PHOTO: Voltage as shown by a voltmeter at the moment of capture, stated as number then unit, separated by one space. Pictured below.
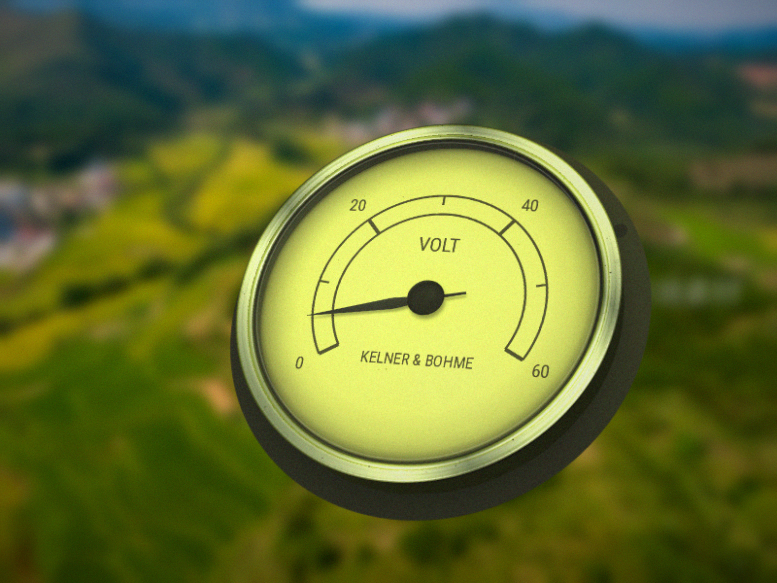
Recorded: 5 V
